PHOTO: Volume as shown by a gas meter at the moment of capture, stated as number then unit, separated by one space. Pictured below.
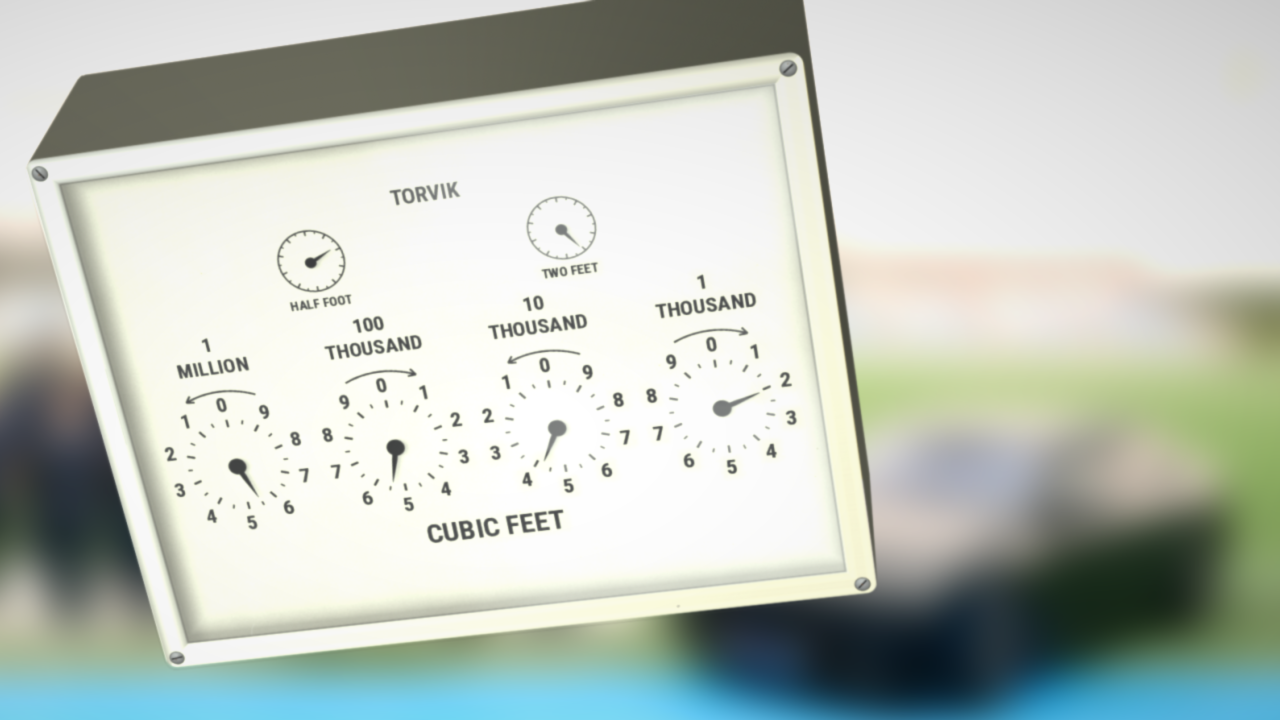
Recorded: 554200 ft³
